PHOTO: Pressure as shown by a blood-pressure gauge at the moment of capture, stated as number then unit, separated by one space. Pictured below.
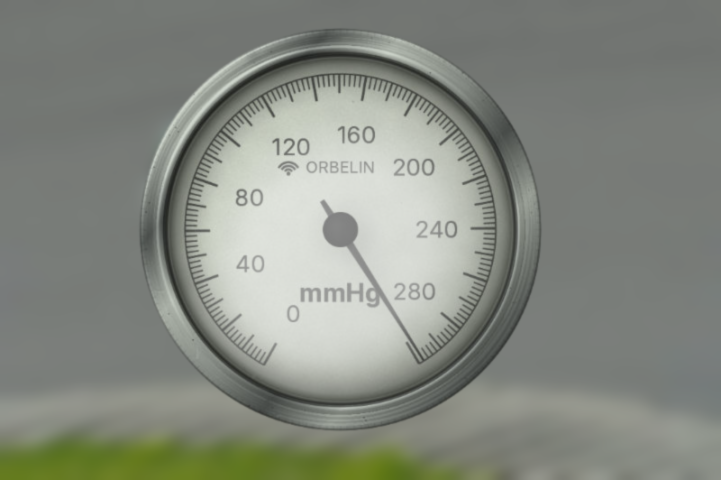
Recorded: 298 mmHg
